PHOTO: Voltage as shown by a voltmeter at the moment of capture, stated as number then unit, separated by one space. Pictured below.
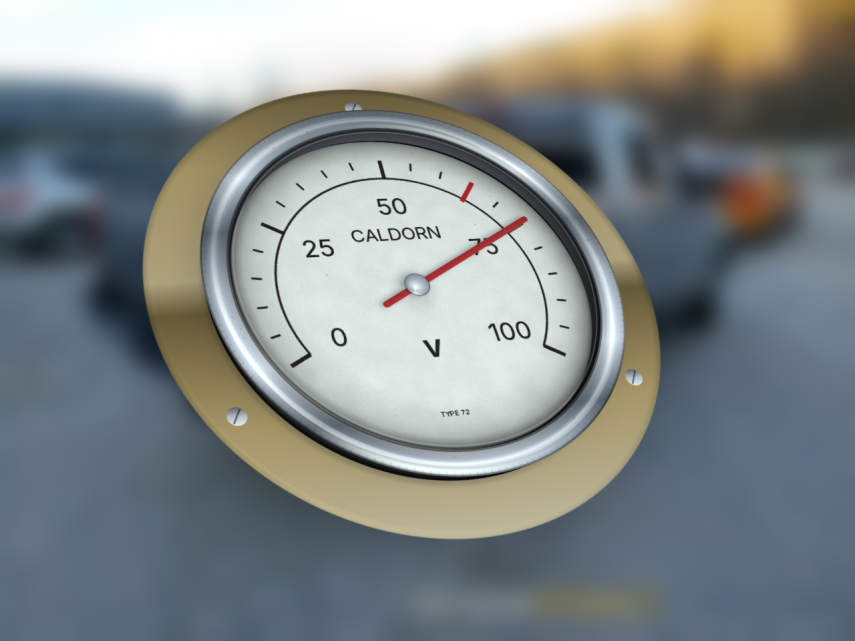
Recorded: 75 V
